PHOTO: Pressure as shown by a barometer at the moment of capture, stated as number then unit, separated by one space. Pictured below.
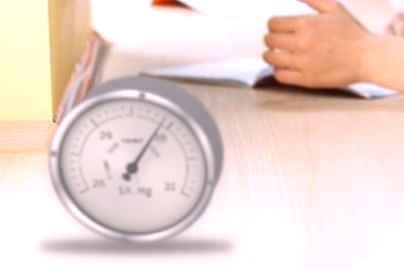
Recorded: 29.9 inHg
